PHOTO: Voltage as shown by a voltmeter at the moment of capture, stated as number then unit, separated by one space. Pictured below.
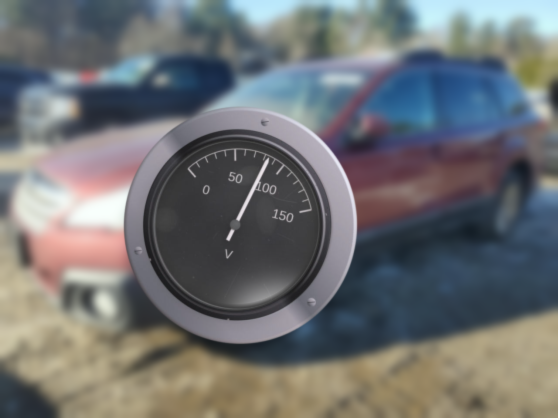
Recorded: 85 V
